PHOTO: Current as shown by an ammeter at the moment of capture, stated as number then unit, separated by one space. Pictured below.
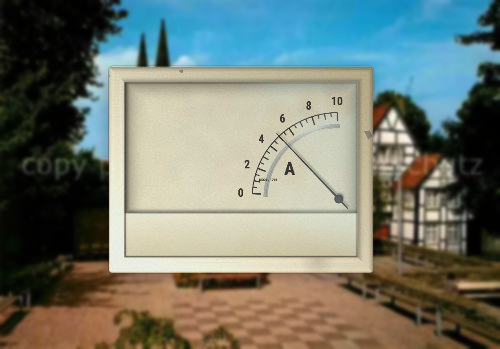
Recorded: 5 A
